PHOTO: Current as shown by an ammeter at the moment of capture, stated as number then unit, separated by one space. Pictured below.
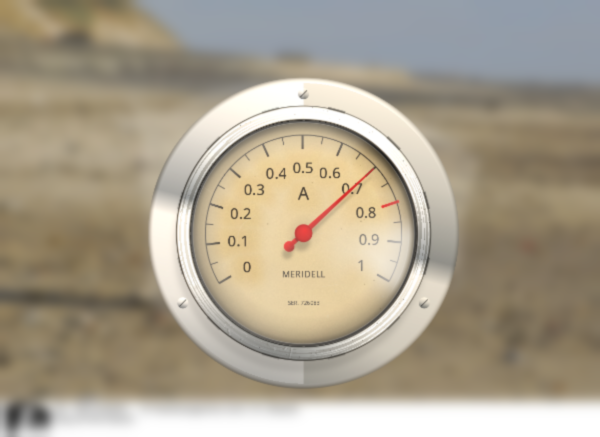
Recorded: 0.7 A
